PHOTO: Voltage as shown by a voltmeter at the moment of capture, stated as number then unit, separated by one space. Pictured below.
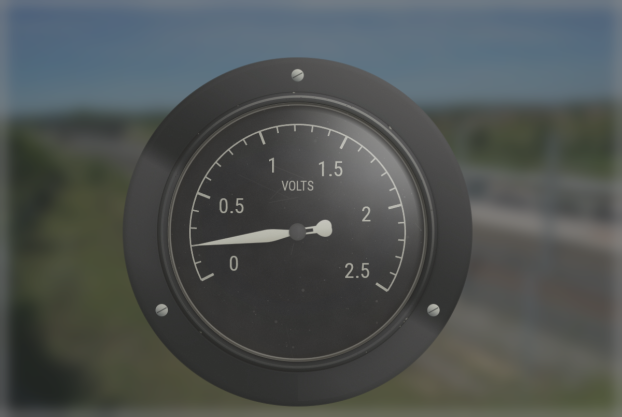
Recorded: 0.2 V
